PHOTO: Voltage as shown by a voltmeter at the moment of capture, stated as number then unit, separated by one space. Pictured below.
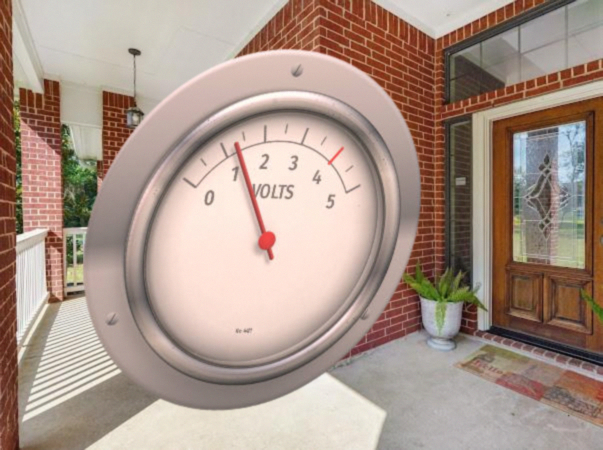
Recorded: 1.25 V
